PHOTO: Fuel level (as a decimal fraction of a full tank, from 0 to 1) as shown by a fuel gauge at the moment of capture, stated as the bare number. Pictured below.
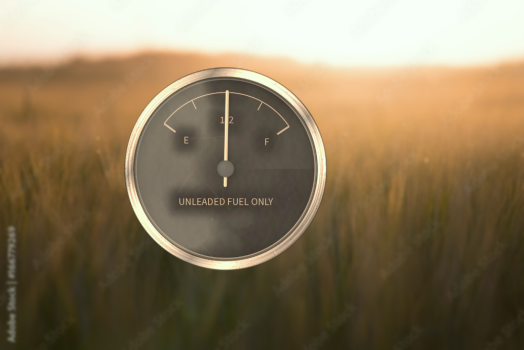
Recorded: 0.5
